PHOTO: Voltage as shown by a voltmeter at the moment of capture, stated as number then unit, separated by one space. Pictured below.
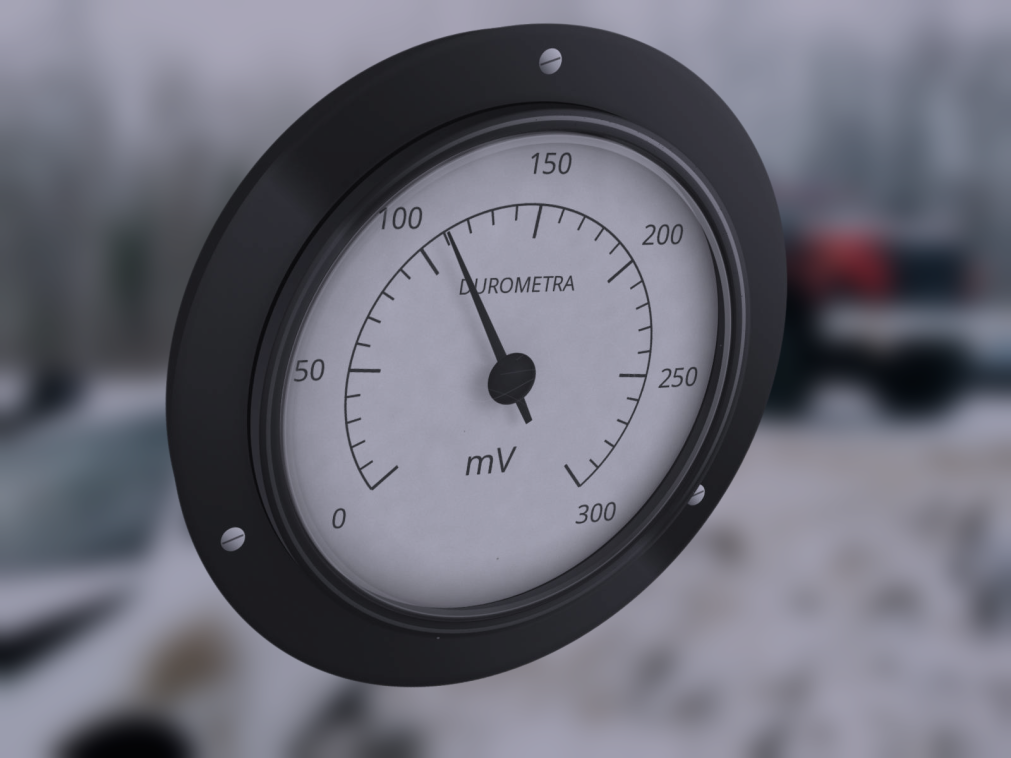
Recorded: 110 mV
